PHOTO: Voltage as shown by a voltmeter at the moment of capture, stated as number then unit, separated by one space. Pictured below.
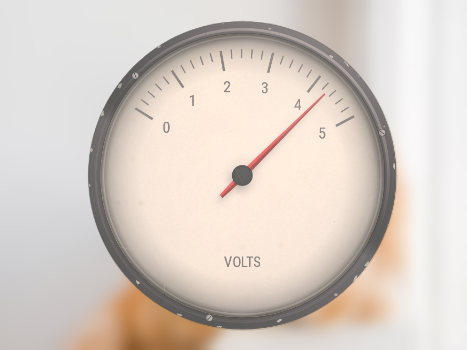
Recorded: 4.3 V
